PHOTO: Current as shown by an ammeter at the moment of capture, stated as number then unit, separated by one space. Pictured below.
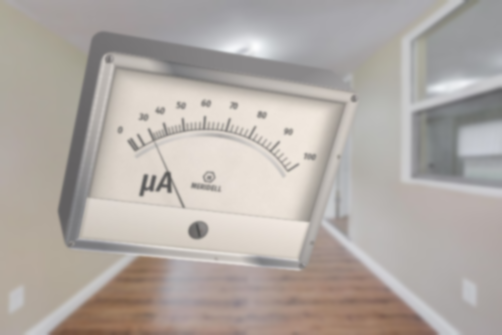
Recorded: 30 µA
